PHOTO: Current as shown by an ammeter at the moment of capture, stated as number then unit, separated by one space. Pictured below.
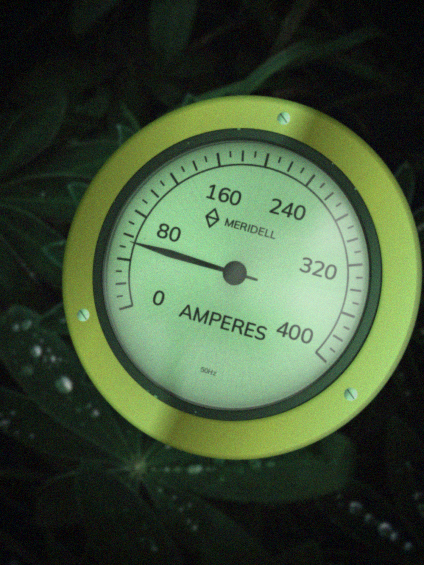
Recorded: 55 A
